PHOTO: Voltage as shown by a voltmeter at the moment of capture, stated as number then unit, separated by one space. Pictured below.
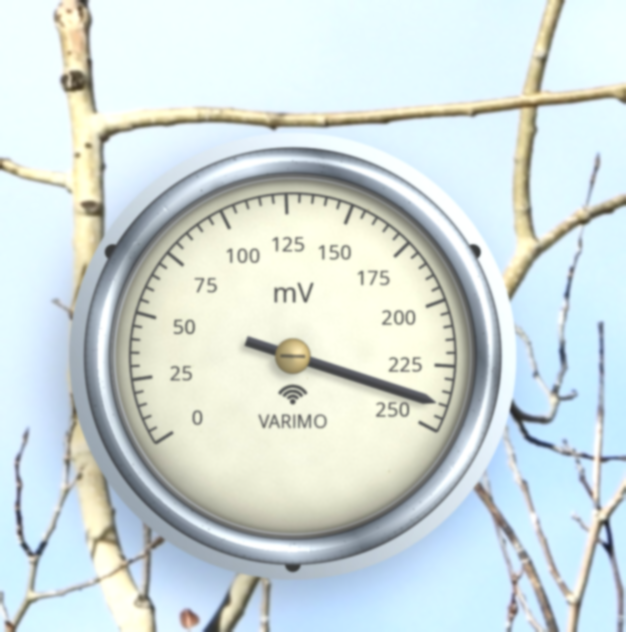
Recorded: 240 mV
